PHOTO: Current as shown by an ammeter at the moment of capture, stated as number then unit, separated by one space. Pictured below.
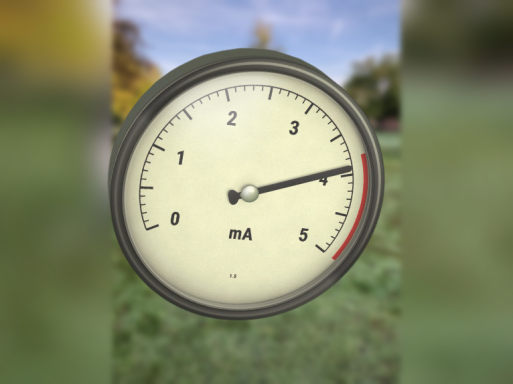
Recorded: 3.9 mA
